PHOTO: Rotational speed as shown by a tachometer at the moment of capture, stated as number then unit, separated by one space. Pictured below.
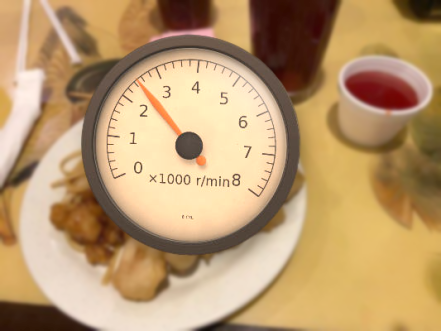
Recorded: 2500 rpm
